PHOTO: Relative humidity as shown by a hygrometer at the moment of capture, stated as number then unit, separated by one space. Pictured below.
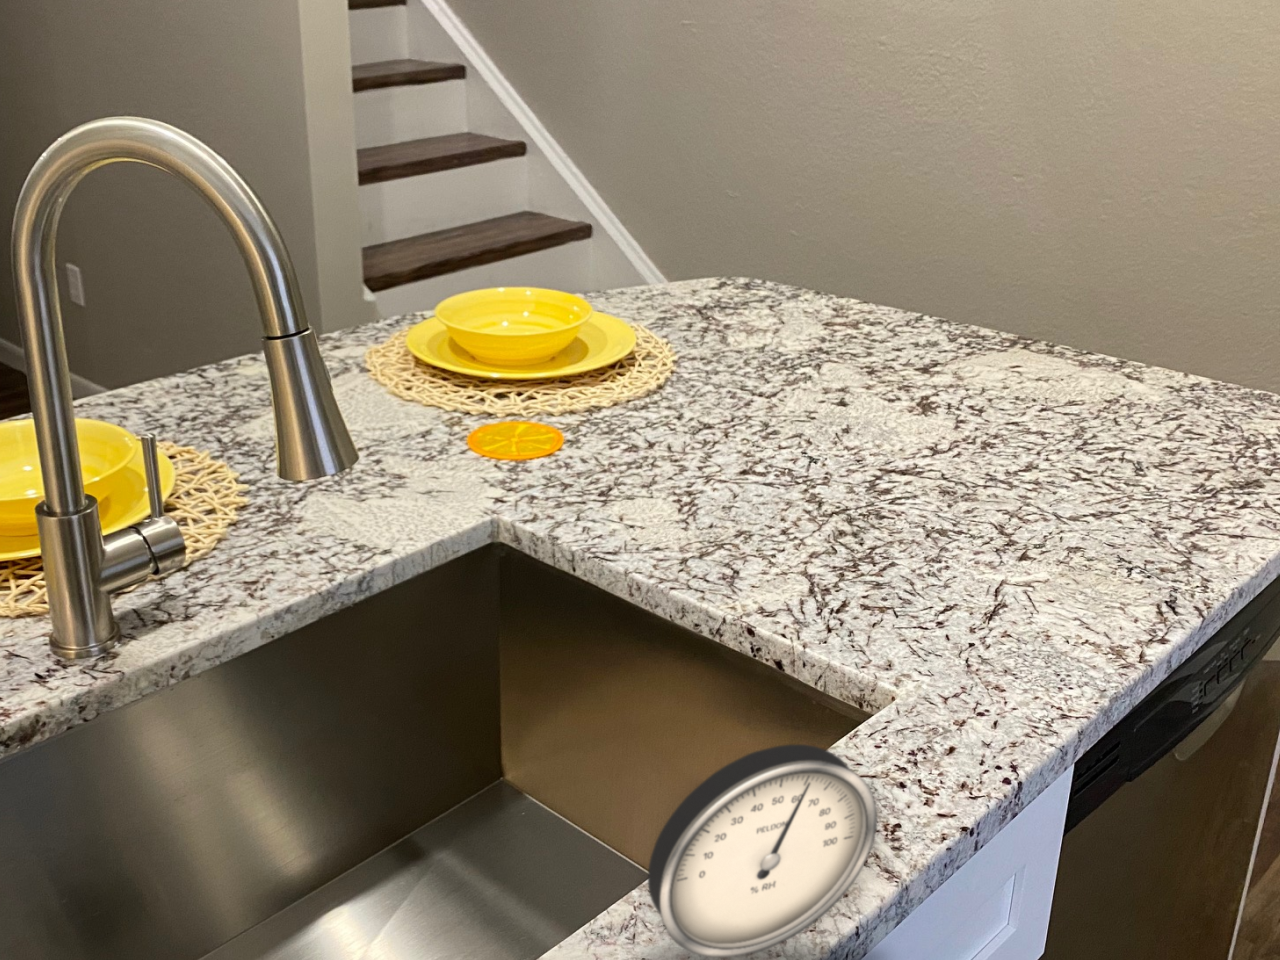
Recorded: 60 %
